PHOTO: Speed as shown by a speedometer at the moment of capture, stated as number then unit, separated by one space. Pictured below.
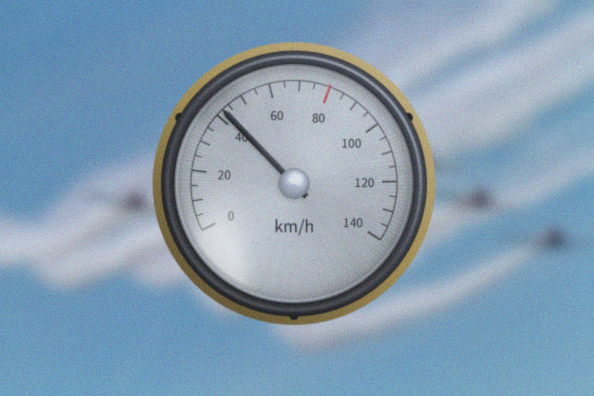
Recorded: 42.5 km/h
